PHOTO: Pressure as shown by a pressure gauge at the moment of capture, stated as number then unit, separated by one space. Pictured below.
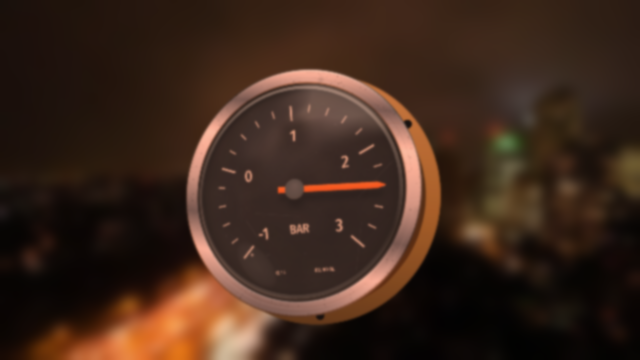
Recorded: 2.4 bar
